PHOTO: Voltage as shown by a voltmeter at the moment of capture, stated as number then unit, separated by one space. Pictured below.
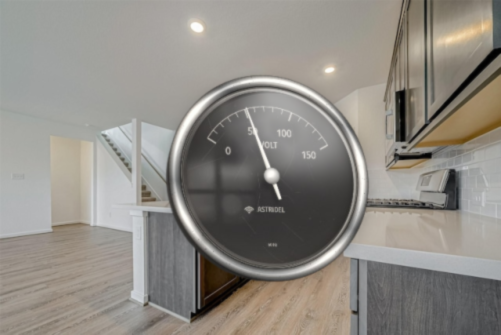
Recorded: 50 V
